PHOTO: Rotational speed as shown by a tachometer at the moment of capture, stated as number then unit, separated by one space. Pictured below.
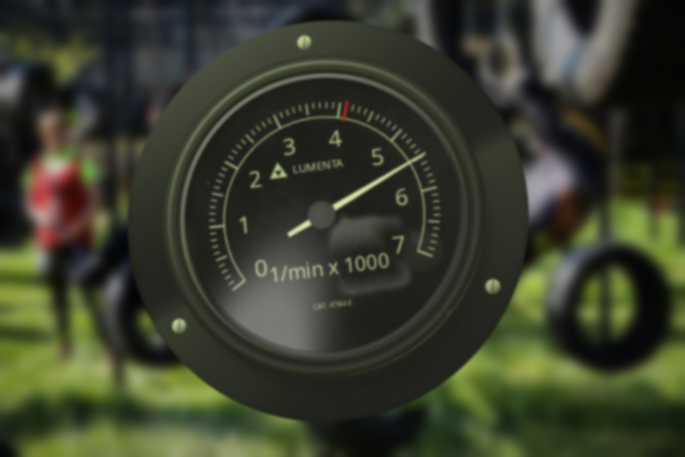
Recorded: 5500 rpm
